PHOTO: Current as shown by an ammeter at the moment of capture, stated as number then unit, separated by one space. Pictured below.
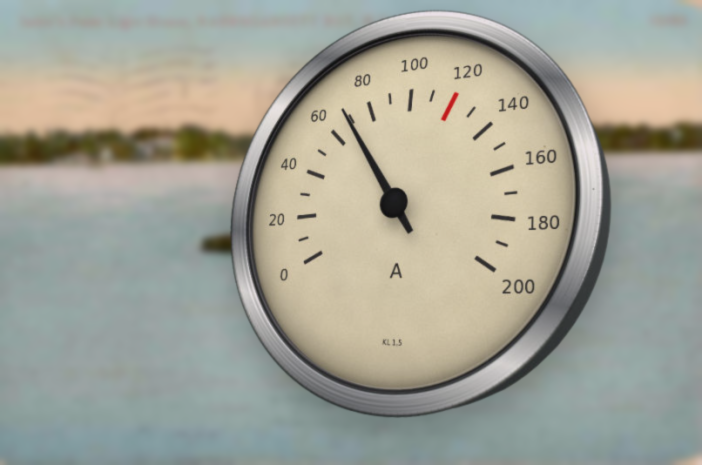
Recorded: 70 A
